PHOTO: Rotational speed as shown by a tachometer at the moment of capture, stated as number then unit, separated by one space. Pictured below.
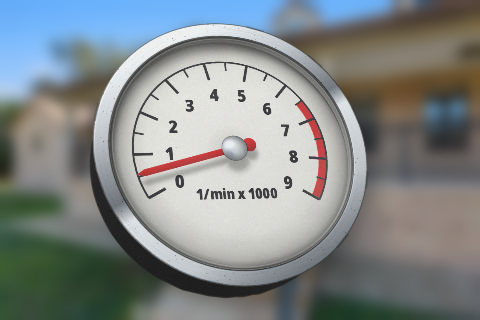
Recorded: 500 rpm
